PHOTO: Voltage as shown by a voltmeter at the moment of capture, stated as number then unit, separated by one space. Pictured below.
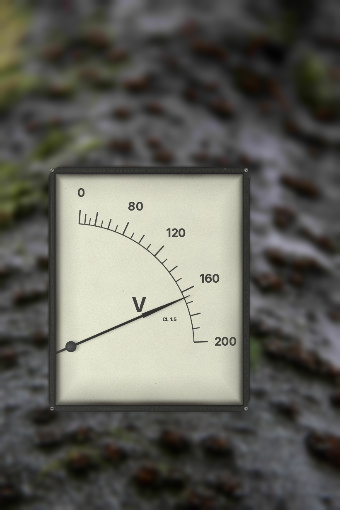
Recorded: 165 V
